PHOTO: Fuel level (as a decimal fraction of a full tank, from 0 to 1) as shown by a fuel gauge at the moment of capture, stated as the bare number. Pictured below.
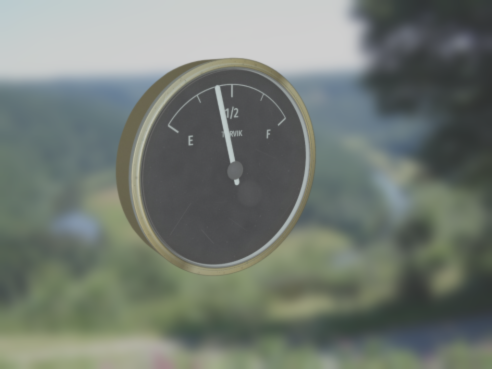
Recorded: 0.375
